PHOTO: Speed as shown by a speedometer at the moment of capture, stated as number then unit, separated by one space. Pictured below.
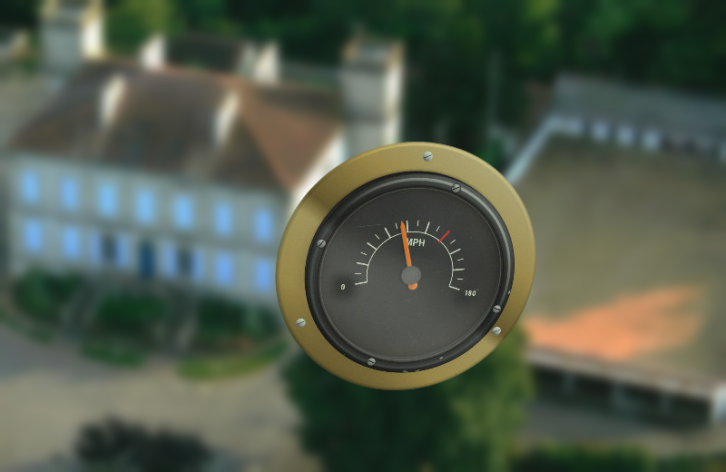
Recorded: 75 mph
